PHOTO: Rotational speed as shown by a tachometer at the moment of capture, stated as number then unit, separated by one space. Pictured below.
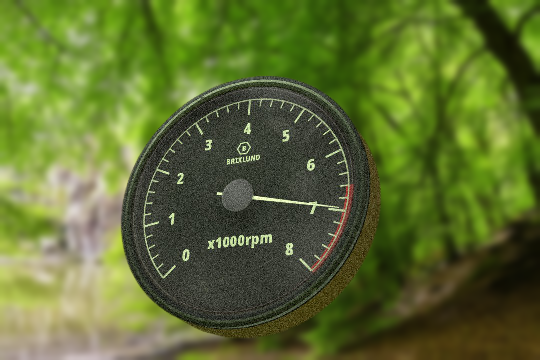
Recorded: 7000 rpm
